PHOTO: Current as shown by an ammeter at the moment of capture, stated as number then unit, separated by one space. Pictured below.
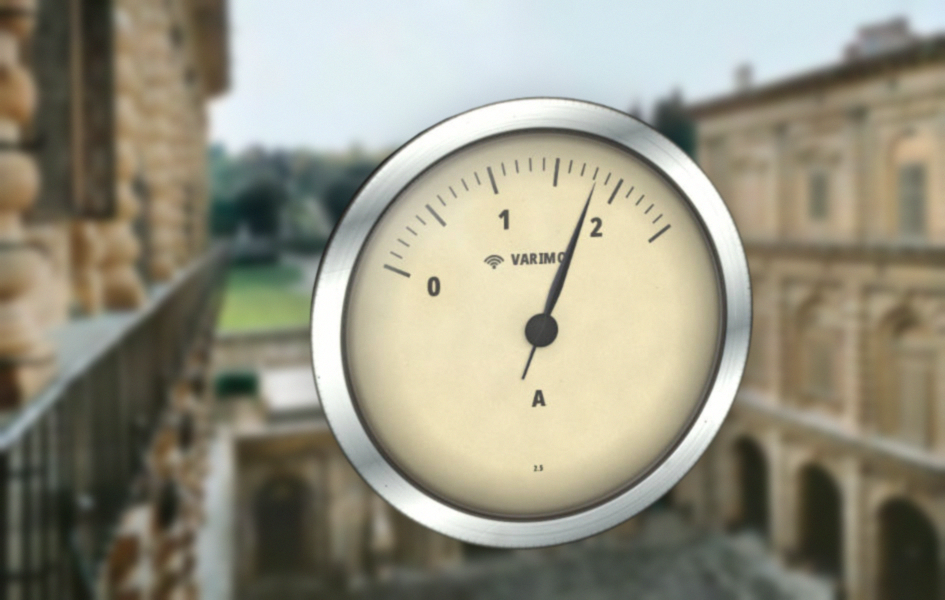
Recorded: 1.8 A
